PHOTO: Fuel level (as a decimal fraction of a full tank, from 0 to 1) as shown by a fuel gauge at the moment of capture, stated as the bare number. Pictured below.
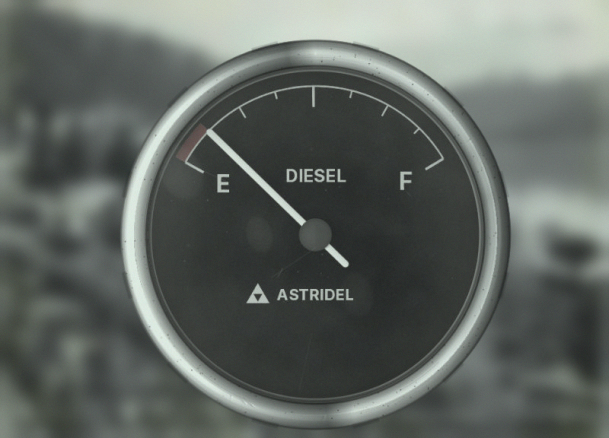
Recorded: 0.125
